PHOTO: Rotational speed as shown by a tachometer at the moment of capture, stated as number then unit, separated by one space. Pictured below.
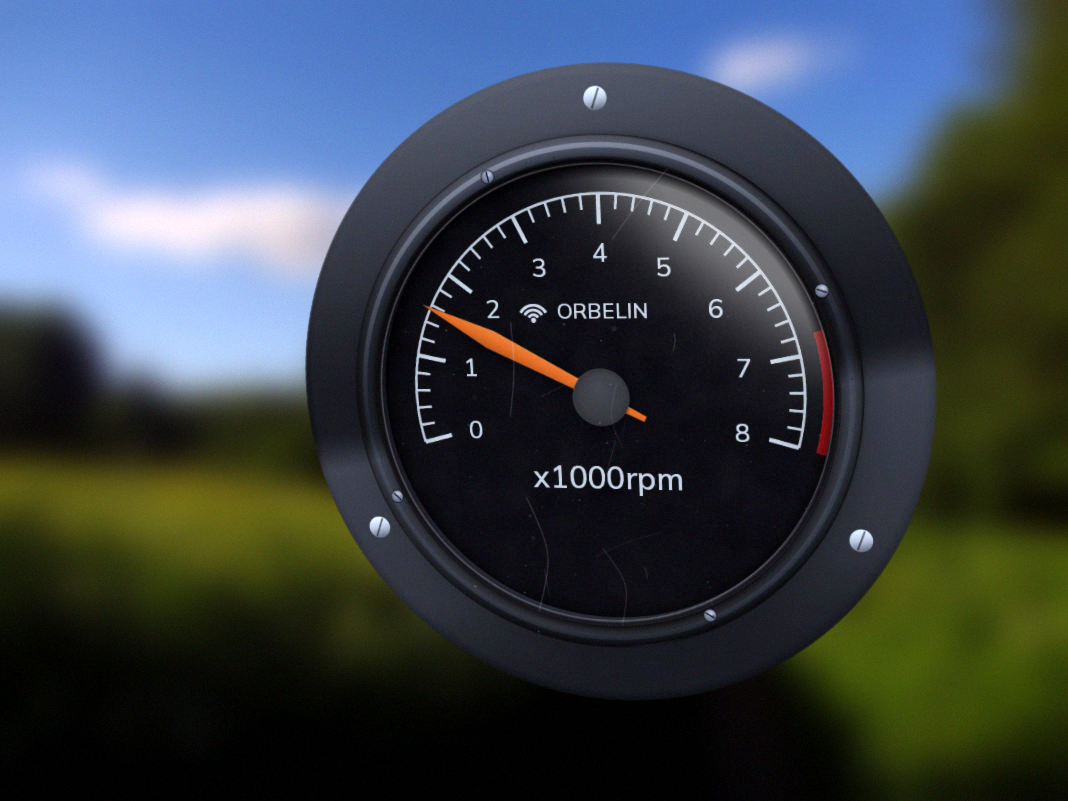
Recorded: 1600 rpm
